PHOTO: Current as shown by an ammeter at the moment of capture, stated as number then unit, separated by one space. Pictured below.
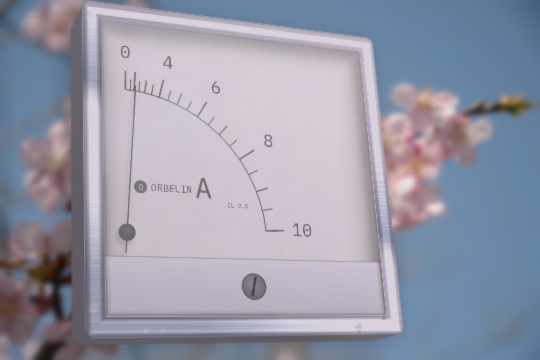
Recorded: 2 A
